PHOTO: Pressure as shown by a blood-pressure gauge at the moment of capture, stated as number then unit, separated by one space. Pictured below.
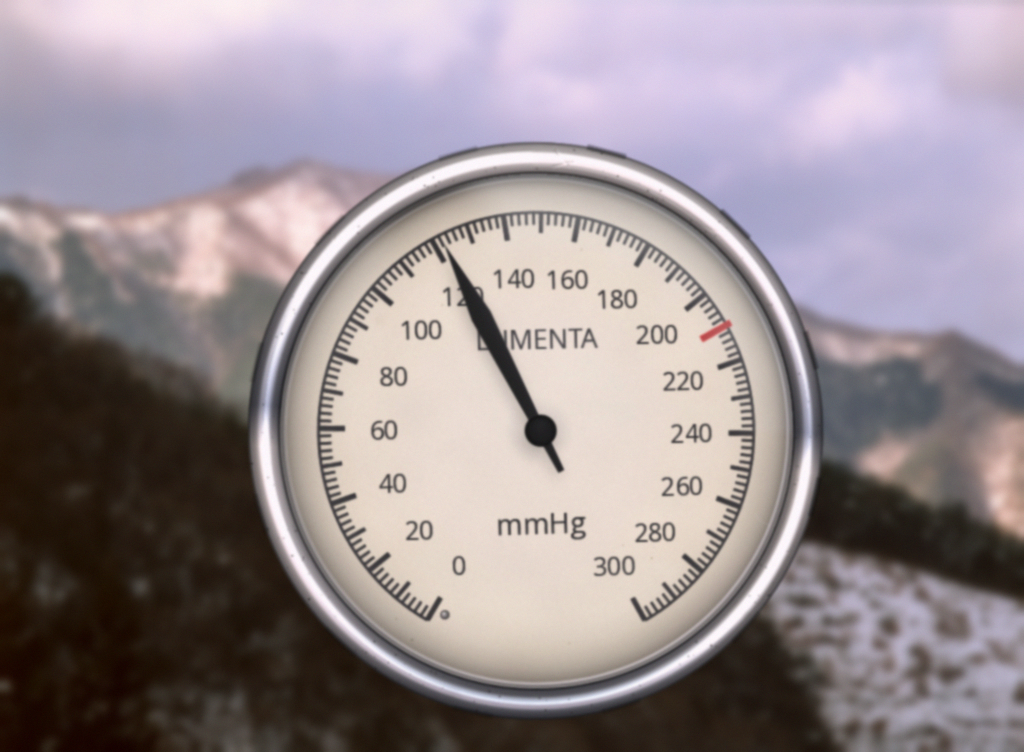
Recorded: 122 mmHg
